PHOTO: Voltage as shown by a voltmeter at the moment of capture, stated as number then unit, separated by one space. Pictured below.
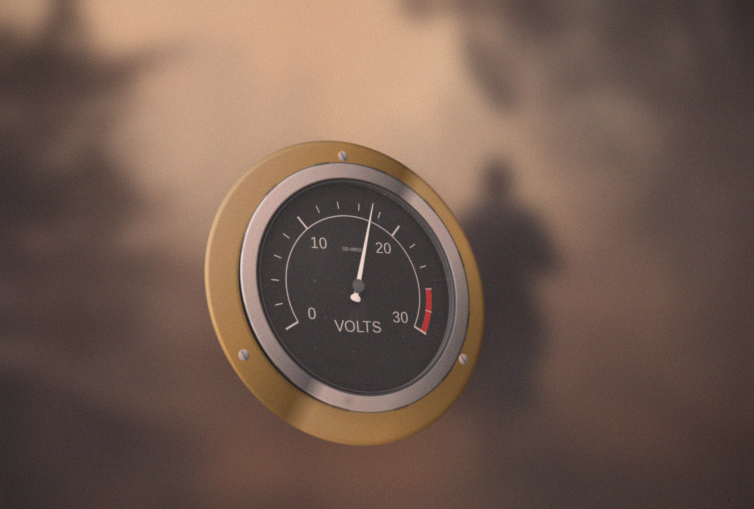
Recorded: 17 V
